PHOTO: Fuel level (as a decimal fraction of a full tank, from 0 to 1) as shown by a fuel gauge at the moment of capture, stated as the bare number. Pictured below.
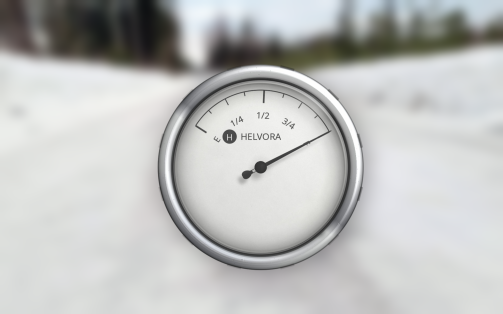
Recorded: 1
